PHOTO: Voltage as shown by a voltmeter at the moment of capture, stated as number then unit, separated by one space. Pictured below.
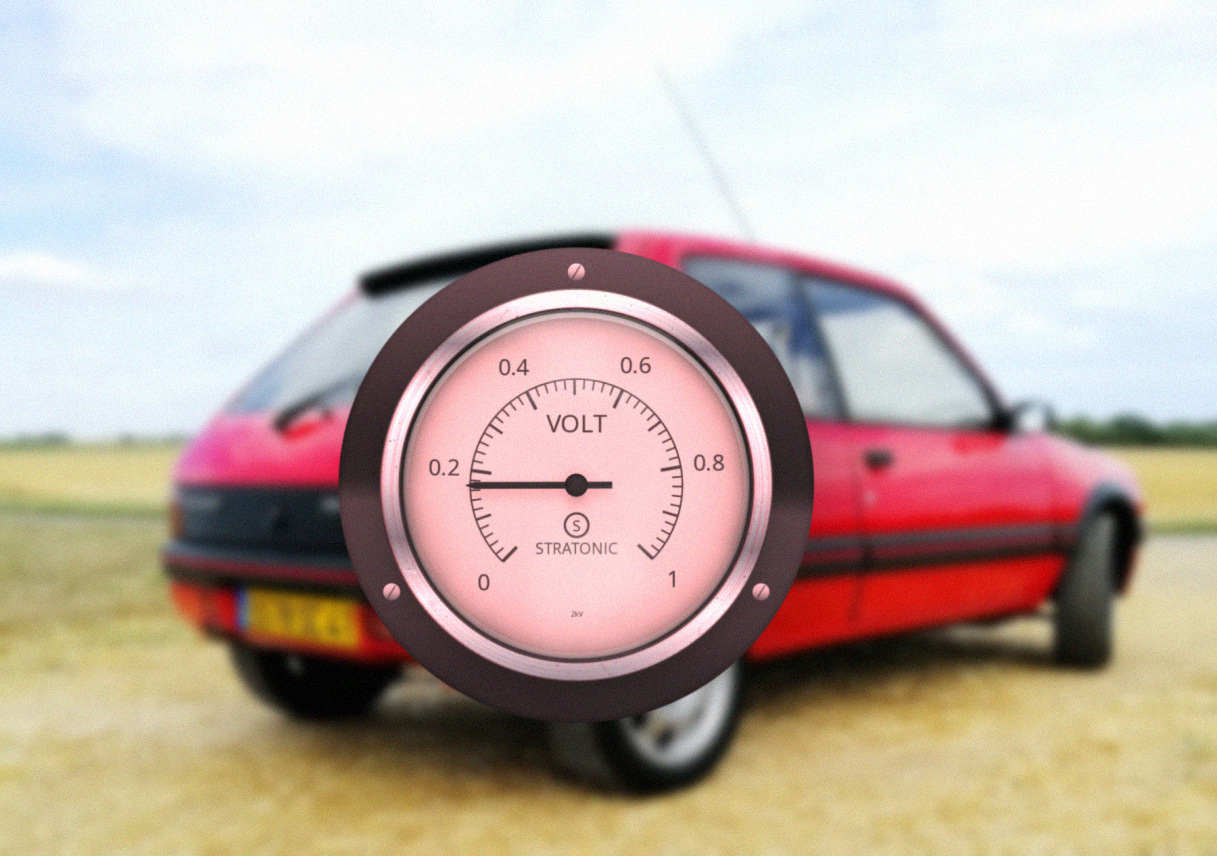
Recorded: 0.17 V
